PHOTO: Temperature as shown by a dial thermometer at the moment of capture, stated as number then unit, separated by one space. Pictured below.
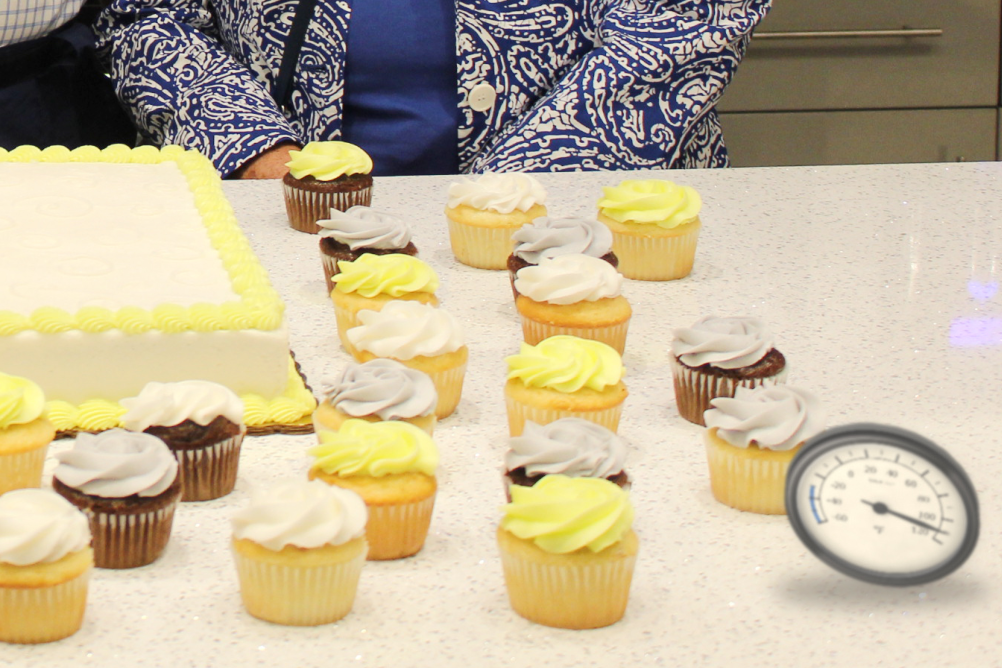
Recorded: 110 °F
